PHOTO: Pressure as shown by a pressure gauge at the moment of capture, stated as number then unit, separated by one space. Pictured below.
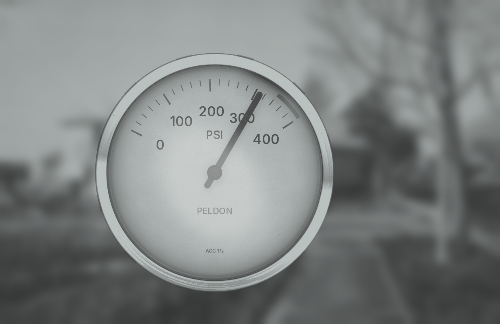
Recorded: 310 psi
